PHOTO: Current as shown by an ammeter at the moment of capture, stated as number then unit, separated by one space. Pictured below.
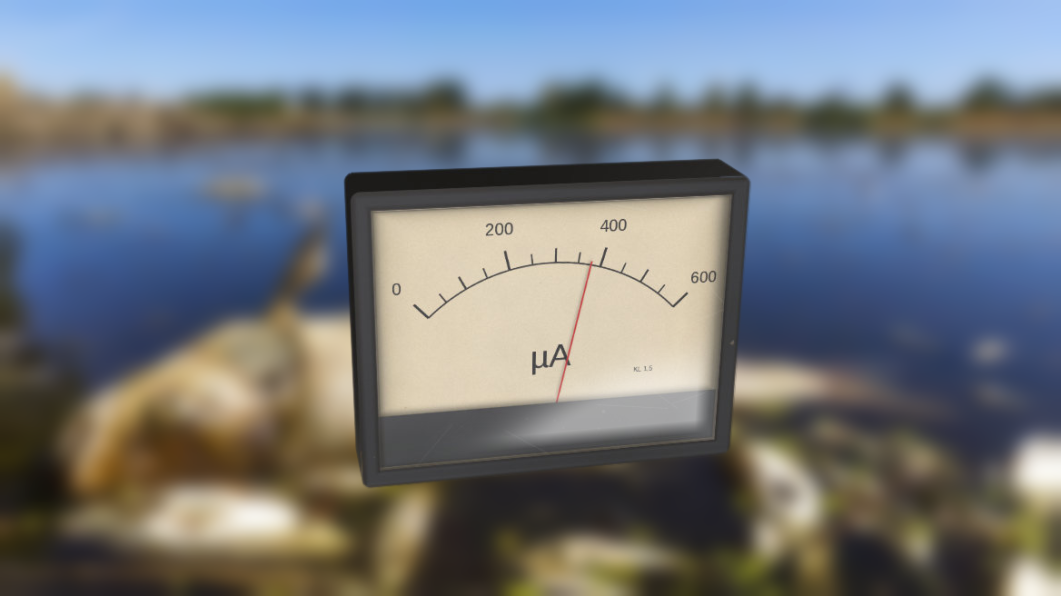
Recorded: 375 µA
